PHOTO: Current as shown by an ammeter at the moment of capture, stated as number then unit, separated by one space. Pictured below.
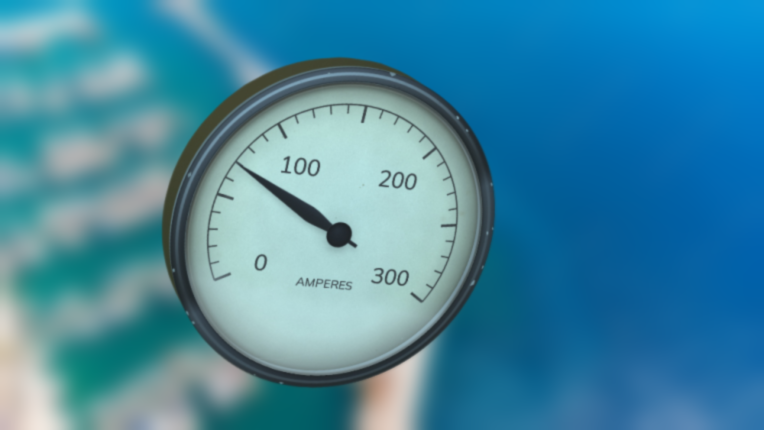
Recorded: 70 A
